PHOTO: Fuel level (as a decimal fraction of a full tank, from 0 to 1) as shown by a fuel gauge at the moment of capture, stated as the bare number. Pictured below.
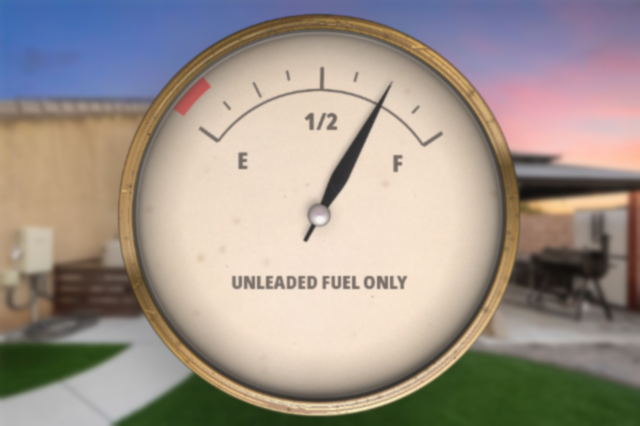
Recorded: 0.75
